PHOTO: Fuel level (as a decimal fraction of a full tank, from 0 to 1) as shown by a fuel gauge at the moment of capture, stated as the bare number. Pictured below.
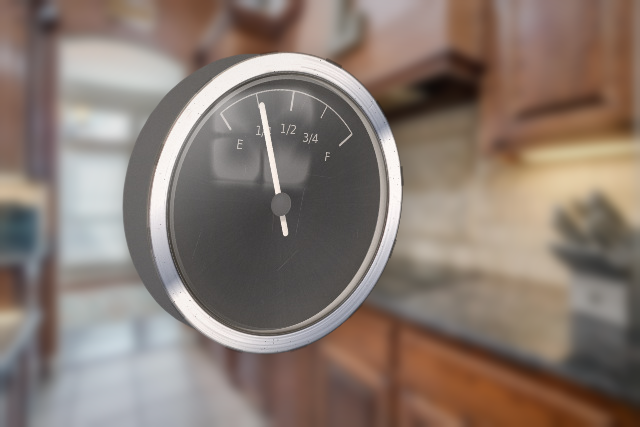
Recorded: 0.25
